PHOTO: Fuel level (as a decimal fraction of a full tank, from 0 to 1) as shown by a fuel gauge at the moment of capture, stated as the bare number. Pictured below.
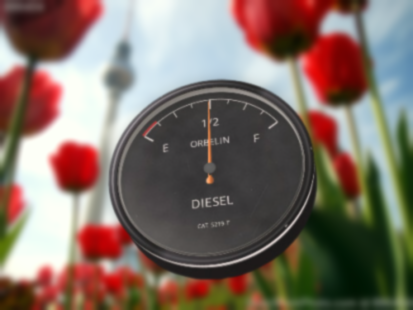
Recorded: 0.5
